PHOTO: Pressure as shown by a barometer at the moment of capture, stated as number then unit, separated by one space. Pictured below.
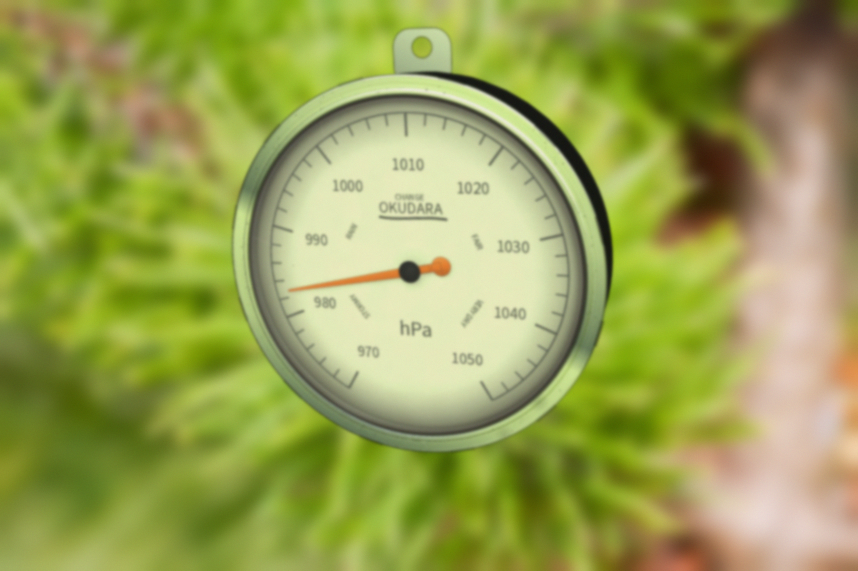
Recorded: 983 hPa
